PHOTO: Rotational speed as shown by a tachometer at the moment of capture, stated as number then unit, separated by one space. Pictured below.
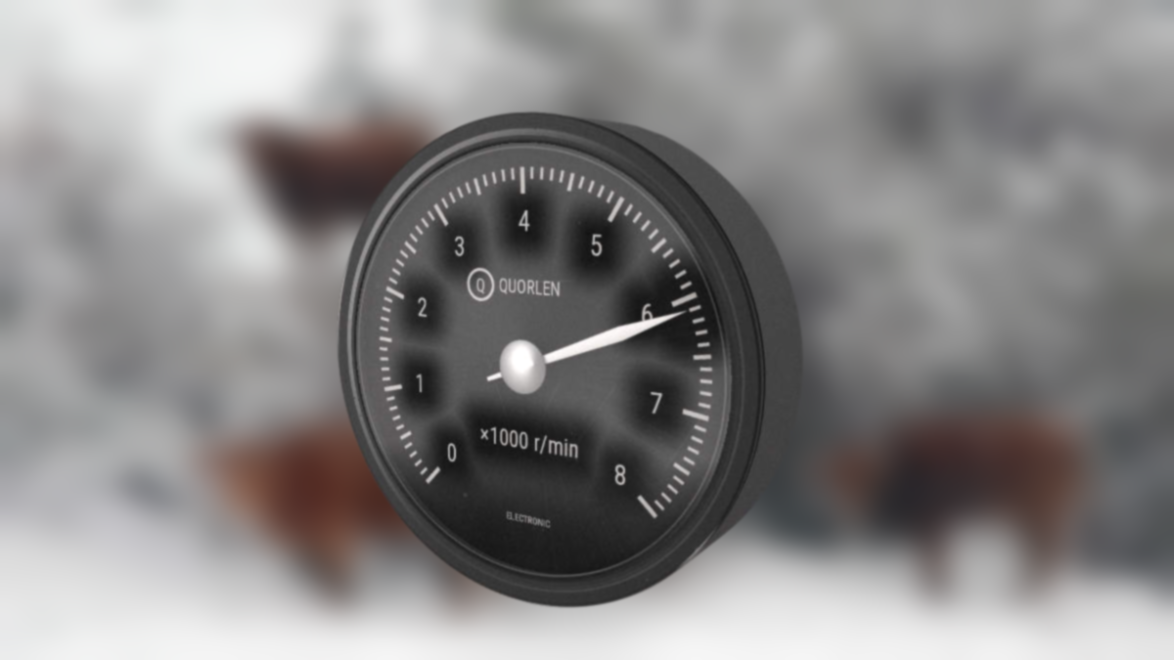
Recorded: 6100 rpm
